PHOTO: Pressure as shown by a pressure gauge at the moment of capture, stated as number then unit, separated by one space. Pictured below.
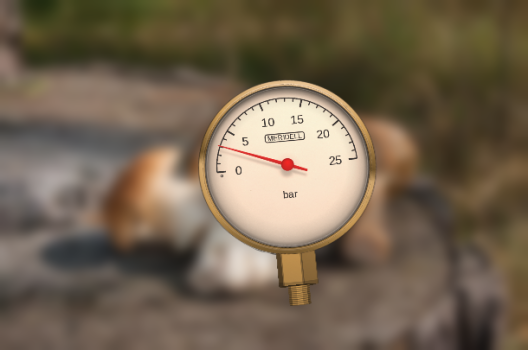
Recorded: 3 bar
